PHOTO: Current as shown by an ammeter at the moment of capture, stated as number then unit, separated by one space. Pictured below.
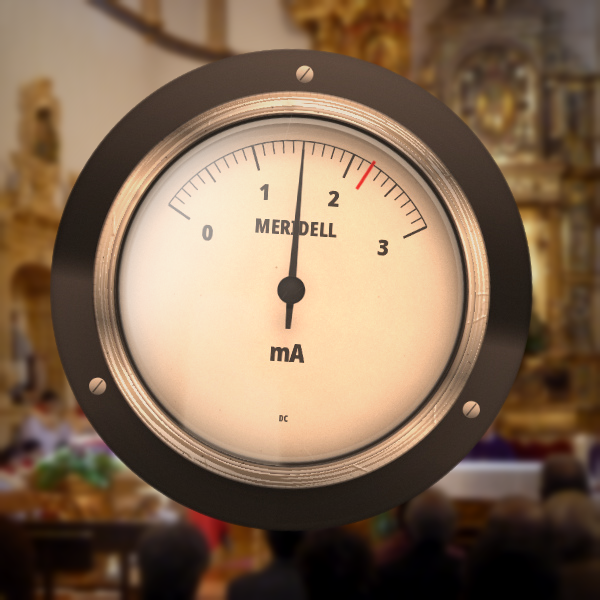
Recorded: 1.5 mA
